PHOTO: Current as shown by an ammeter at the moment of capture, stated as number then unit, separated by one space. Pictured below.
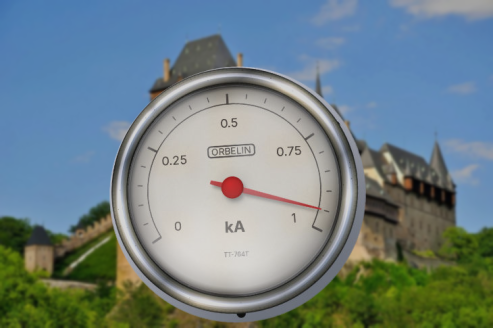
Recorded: 0.95 kA
